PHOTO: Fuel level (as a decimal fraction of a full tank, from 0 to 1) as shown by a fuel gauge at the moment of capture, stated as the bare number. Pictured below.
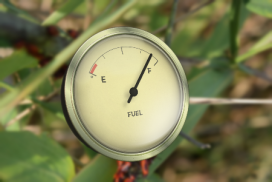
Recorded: 0.875
